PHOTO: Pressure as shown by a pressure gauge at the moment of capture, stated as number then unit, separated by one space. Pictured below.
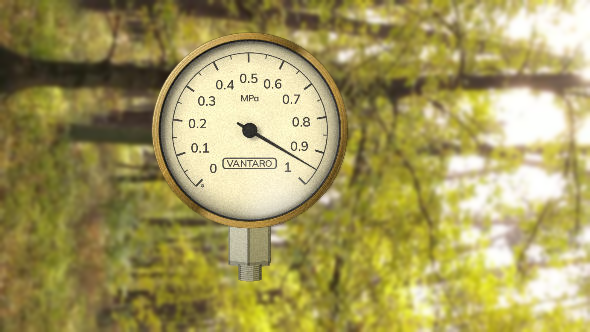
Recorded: 0.95 MPa
